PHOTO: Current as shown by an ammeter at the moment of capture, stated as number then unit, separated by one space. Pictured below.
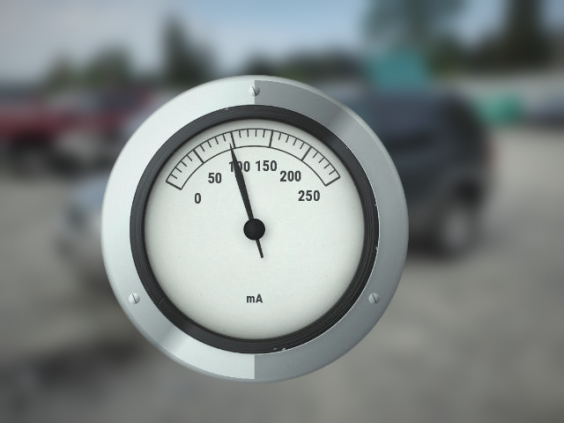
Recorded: 95 mA
